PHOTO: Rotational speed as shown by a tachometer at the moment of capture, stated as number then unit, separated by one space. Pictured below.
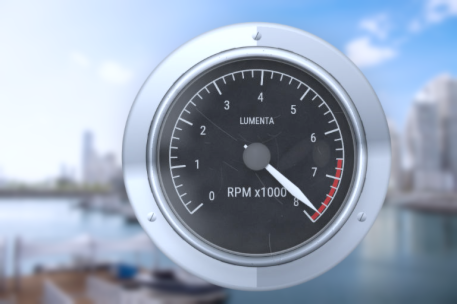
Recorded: 7800 rpm
